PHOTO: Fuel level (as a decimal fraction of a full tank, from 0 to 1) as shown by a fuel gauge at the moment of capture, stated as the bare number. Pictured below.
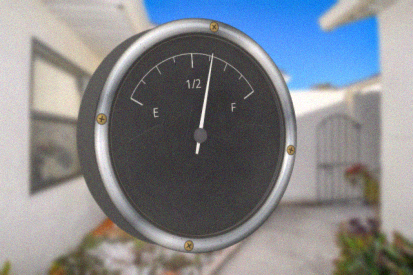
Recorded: 0.625
